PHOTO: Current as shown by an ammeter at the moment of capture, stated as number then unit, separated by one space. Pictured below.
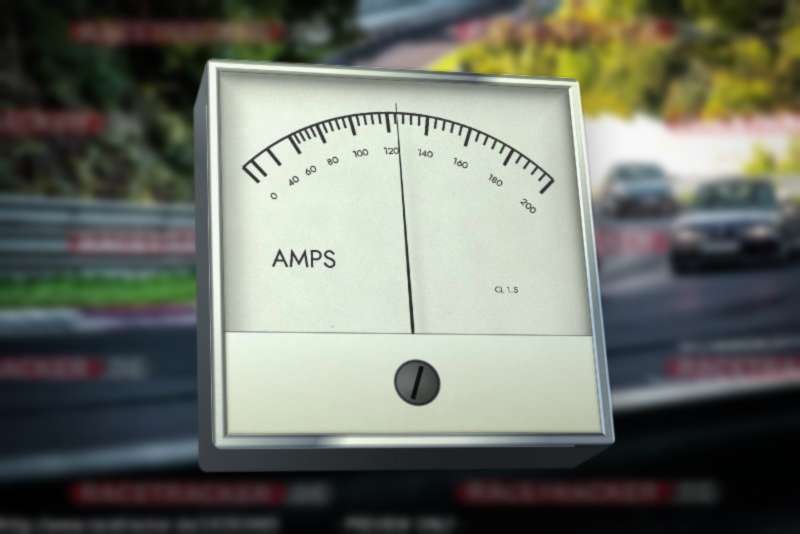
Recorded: 124 A
